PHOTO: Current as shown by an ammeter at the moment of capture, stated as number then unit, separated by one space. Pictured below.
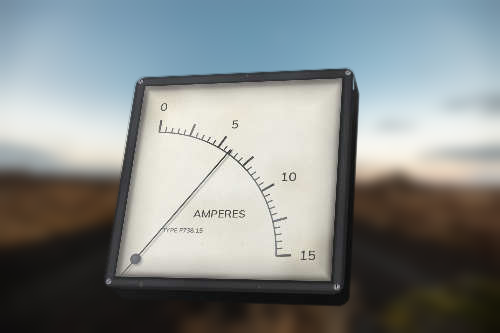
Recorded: 6 A
